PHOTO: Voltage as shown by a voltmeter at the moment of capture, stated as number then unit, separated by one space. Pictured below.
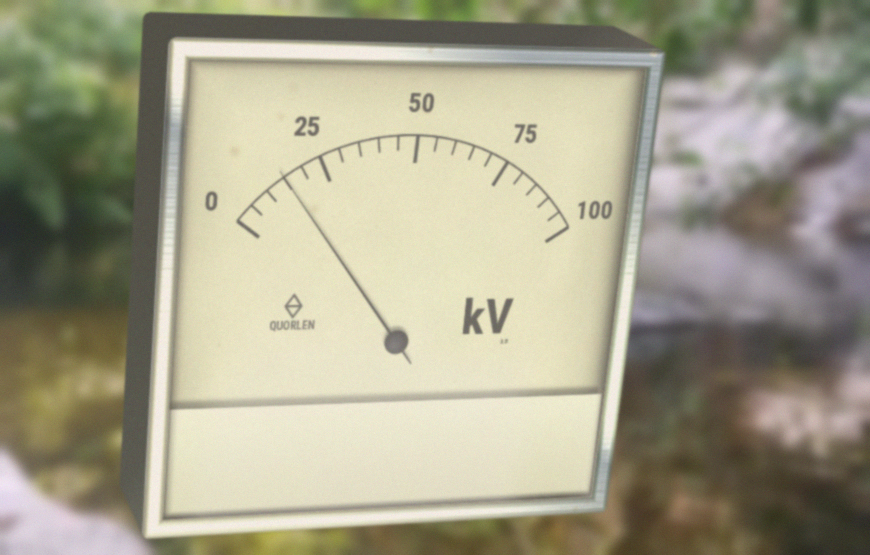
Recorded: 15 kV
